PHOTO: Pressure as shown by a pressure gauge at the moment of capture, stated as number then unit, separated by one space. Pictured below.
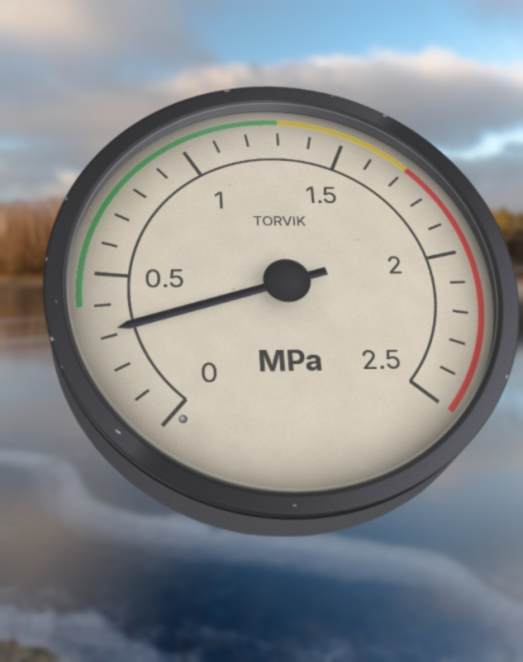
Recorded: 0.3 MPa
